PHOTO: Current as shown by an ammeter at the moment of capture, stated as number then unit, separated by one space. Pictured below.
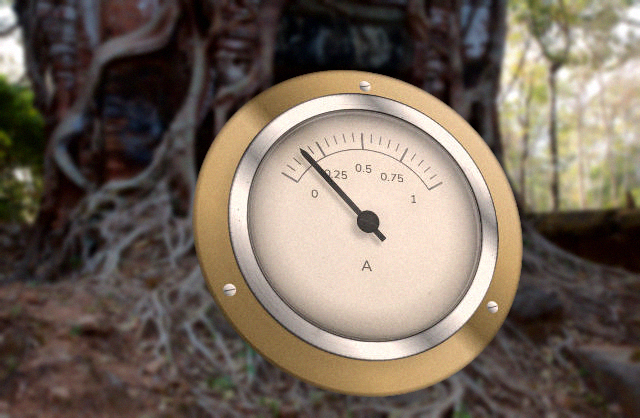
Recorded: 0.15 A
